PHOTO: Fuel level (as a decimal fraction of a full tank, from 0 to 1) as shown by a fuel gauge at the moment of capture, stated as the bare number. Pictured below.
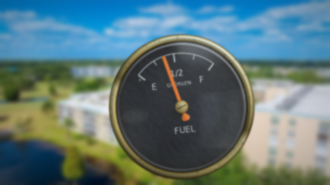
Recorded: 0.375
